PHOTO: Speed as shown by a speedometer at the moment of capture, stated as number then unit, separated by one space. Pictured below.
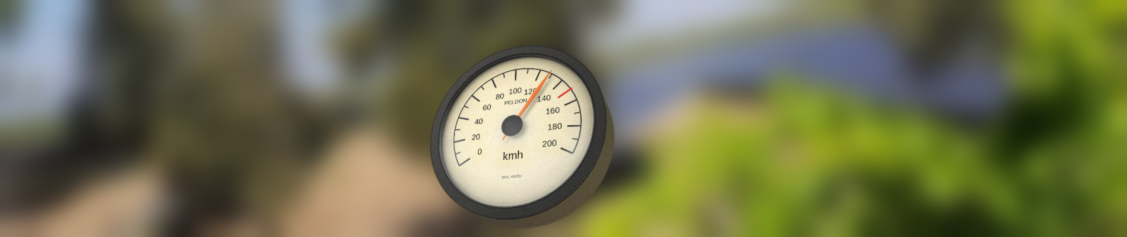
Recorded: 130 km/h
